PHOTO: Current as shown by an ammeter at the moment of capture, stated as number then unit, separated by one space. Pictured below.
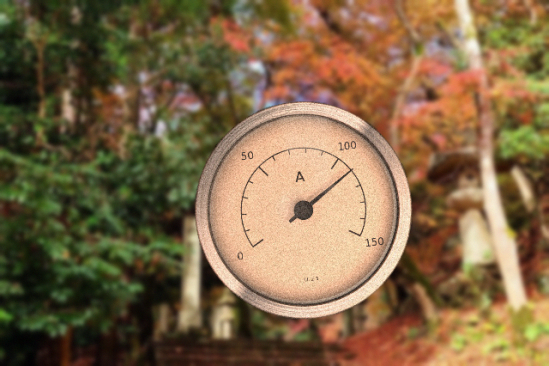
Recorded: 110 A
